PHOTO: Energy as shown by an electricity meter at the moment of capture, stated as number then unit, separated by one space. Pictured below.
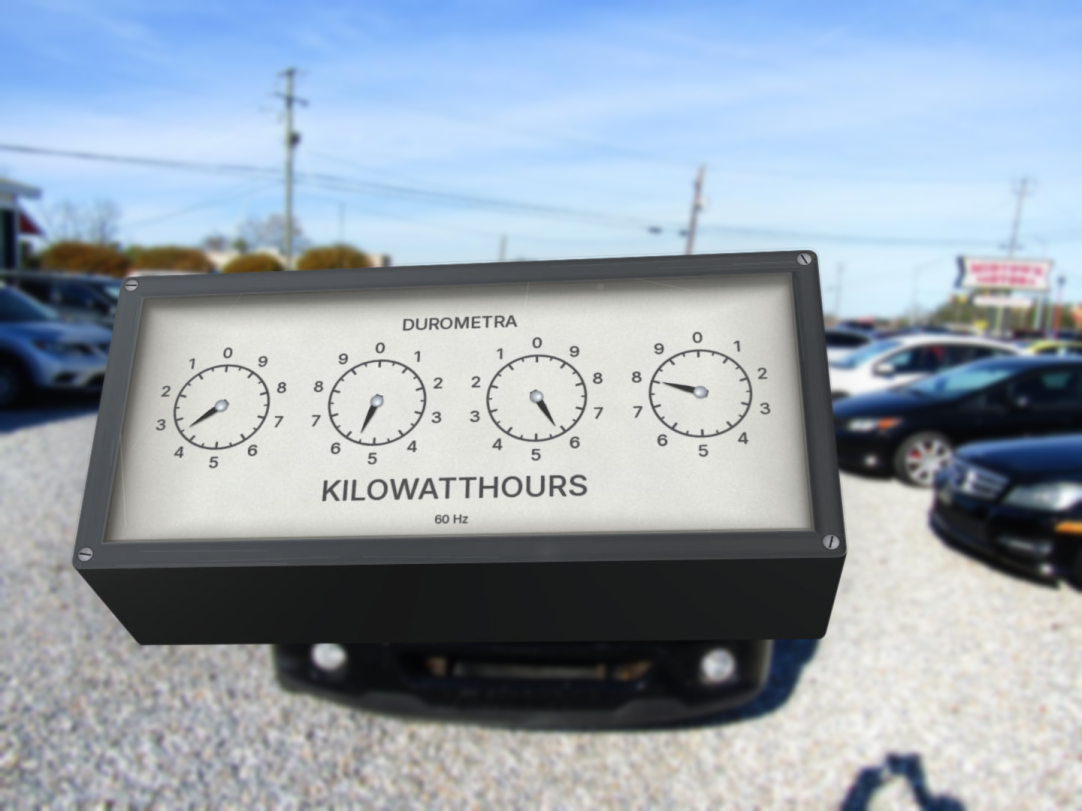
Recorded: 3558 kWh
